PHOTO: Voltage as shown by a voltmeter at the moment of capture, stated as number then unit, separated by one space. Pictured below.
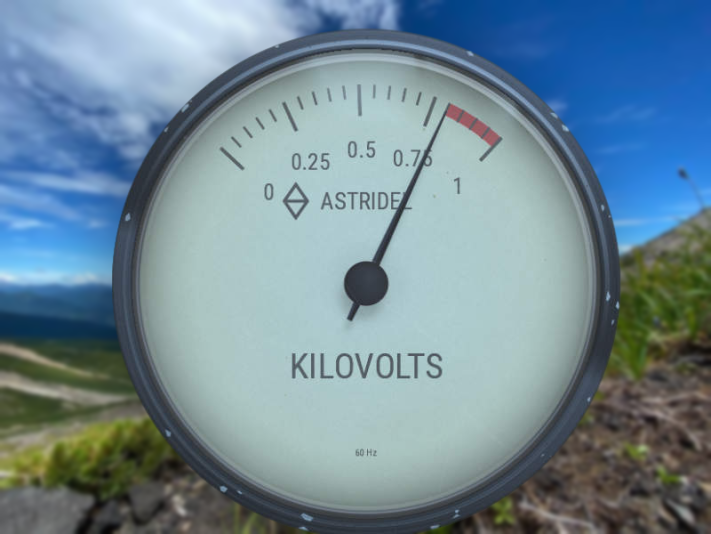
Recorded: 0.8 kV
